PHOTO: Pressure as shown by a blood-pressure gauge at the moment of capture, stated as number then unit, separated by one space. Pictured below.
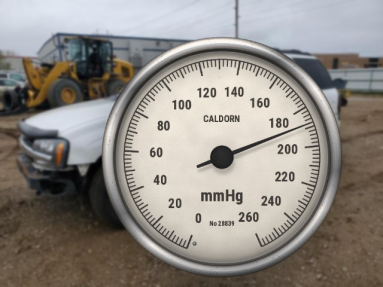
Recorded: 188 mmHg
